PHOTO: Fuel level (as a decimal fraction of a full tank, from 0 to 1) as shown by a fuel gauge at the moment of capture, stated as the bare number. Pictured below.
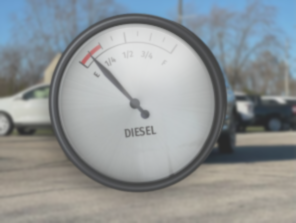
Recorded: 0.125
